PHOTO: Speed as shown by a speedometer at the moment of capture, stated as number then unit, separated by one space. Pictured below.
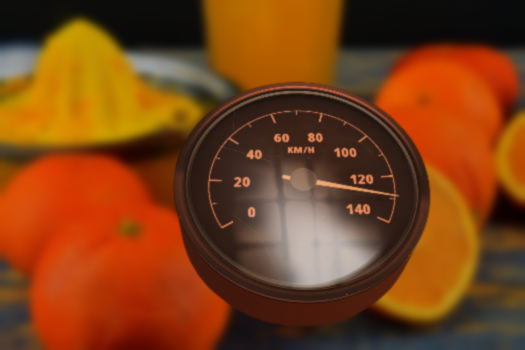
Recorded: 130 km/h
